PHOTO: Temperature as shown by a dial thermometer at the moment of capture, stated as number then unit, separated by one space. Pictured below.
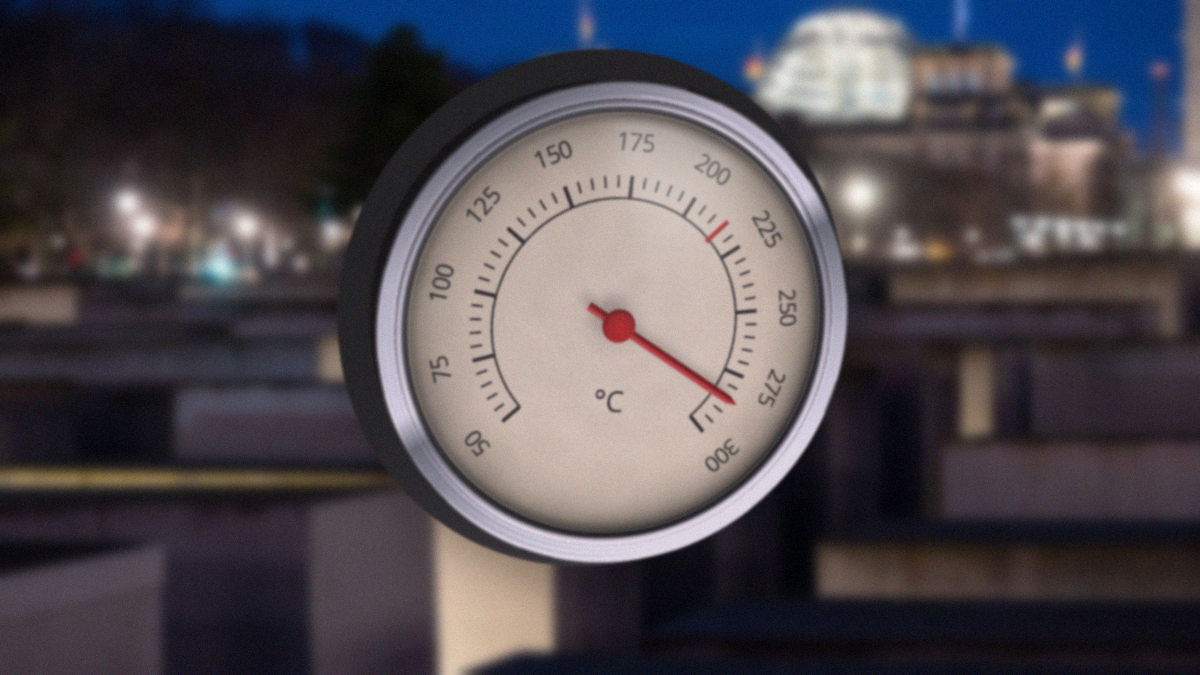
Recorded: 285 °C
